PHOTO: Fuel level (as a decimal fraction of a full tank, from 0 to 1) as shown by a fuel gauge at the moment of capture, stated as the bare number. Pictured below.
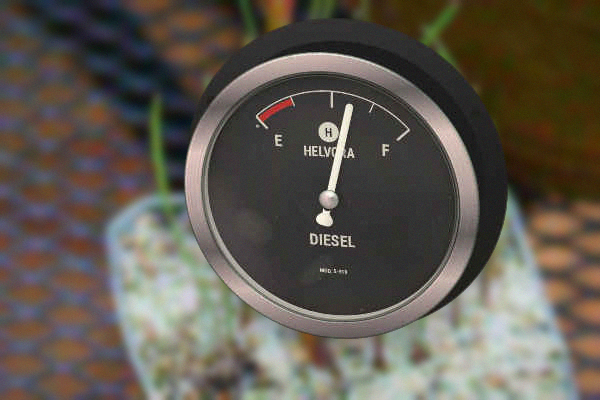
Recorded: 0.625
